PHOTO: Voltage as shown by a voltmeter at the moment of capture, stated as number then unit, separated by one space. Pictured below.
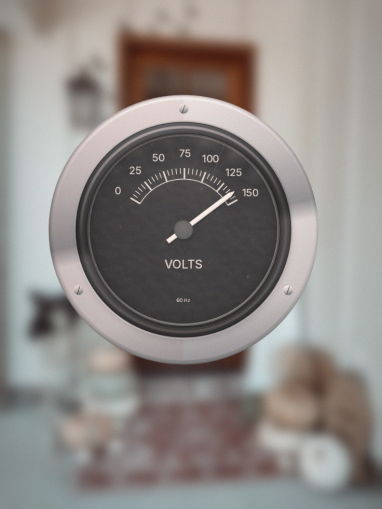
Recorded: 140 V
